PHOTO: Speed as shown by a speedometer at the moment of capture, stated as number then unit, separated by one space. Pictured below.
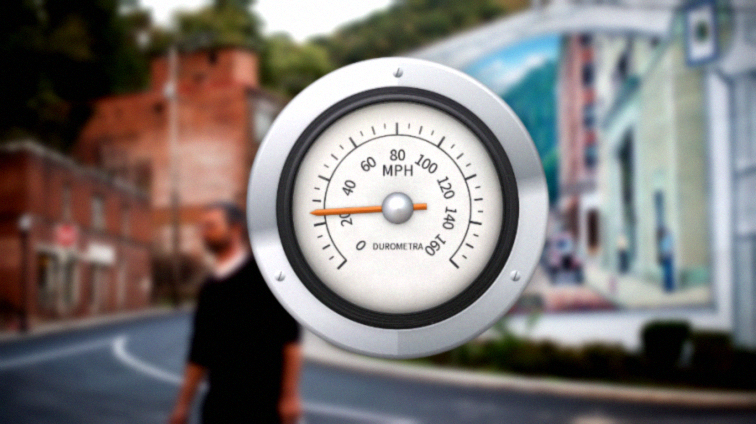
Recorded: 25 mph
